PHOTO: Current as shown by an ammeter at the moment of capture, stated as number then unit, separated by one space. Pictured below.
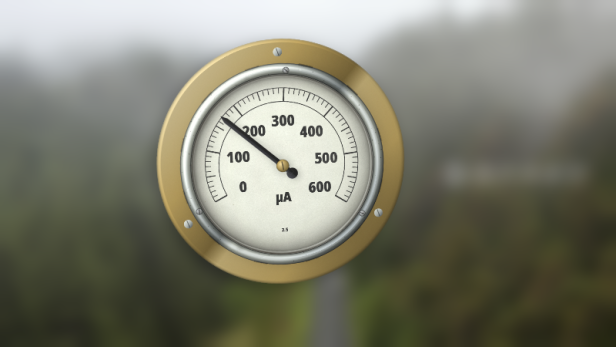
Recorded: 170 µA
